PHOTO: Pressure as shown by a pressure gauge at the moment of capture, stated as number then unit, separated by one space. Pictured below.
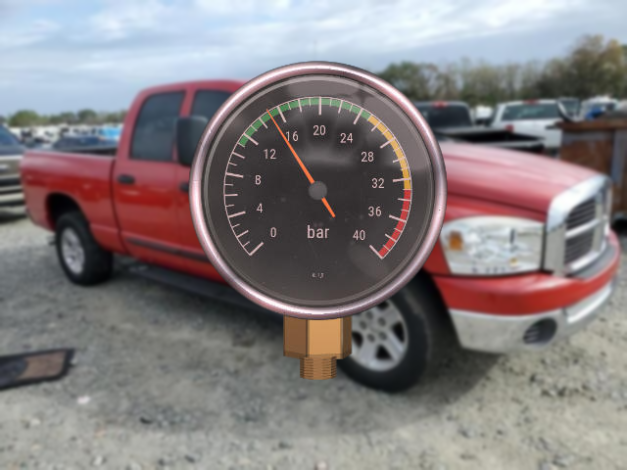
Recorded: 15 bar
